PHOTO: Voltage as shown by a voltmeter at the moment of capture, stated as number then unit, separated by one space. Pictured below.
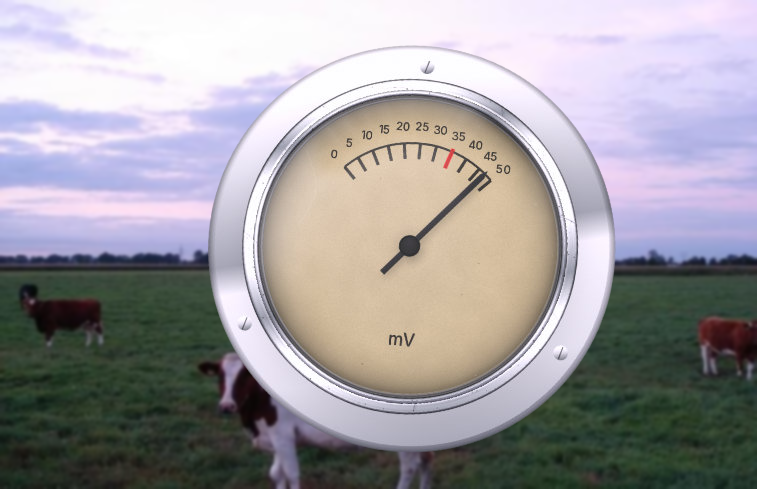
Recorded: 47.5 mV
